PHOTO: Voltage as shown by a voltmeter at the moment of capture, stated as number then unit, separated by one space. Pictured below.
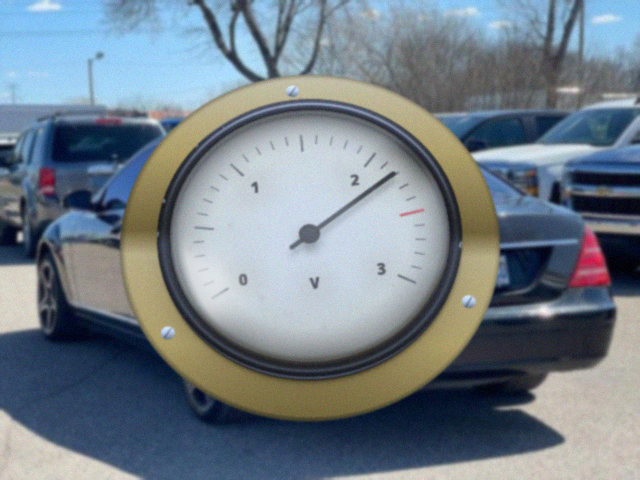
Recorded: 2.2 V
